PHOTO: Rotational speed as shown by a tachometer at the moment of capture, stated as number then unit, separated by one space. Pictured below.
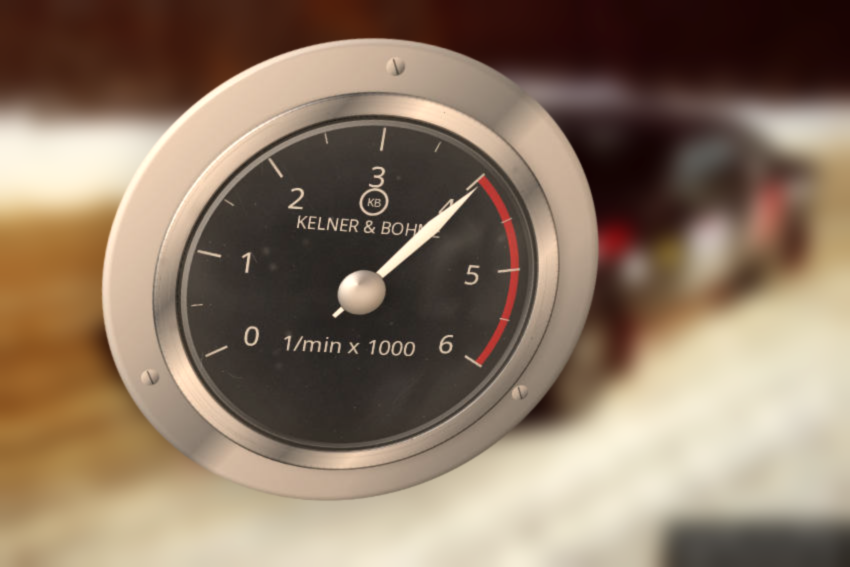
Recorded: 4000 rpm
